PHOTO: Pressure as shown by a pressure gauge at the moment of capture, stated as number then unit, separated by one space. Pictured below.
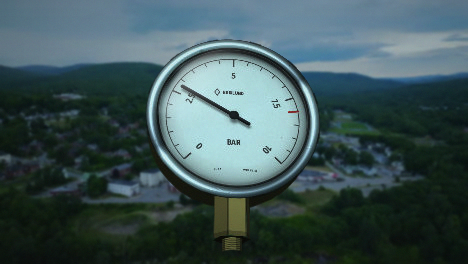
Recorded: 2.75 bar
